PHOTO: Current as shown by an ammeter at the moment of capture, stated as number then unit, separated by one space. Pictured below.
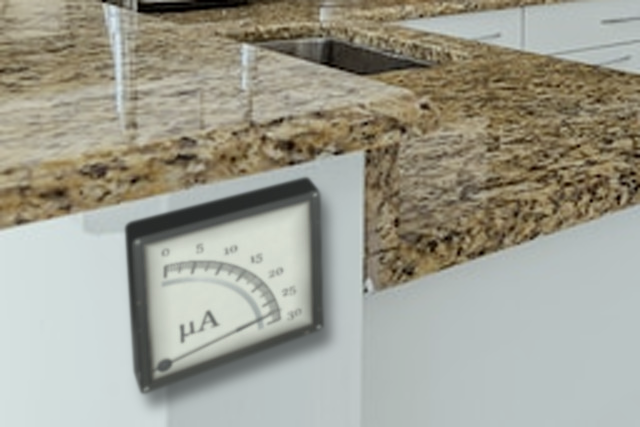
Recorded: 27.5 µA
